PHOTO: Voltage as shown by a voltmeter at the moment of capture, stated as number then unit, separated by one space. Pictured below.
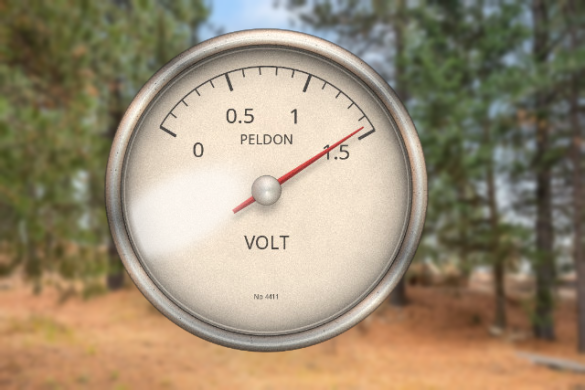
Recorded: 1.45 V
